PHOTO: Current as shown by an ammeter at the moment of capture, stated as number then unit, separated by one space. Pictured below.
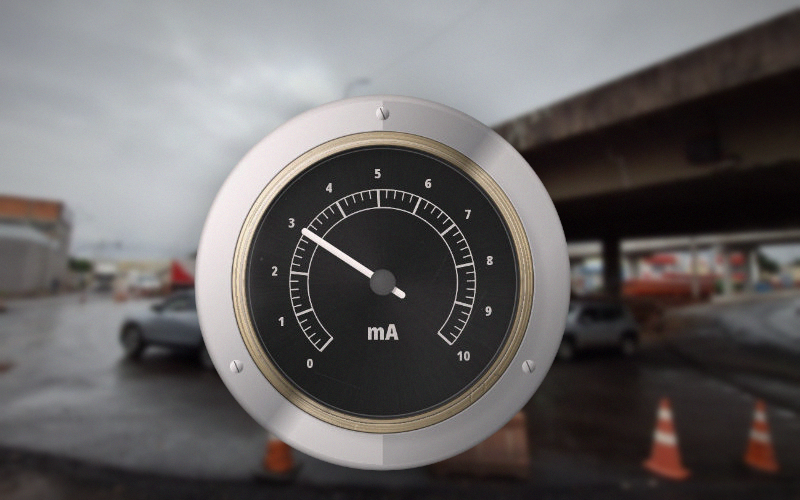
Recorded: 3 mA
